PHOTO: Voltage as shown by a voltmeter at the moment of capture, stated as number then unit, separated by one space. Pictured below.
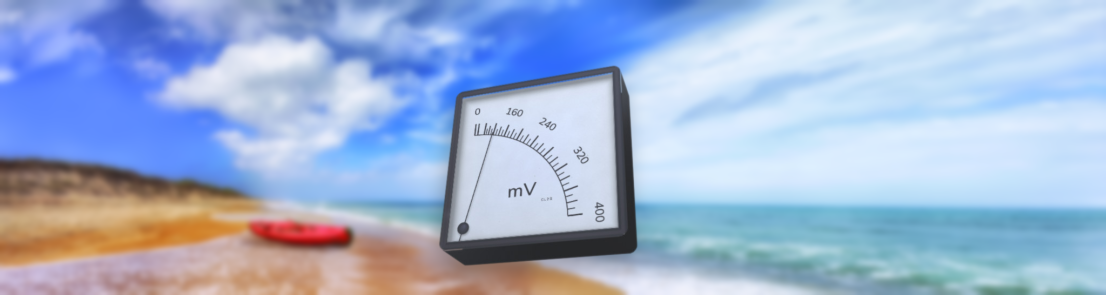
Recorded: 120 mV
